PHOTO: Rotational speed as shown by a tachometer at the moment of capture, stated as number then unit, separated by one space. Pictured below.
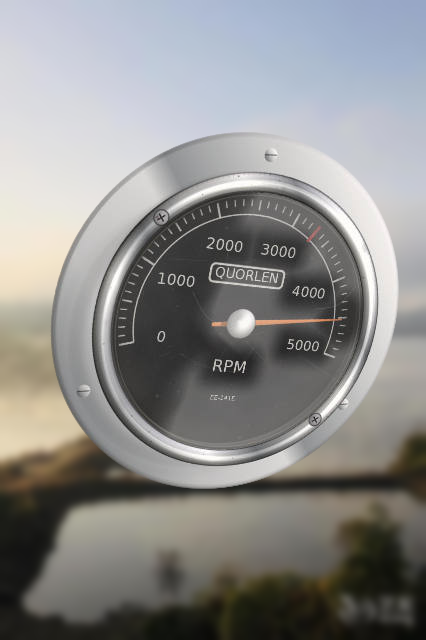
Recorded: 4500 rpm
